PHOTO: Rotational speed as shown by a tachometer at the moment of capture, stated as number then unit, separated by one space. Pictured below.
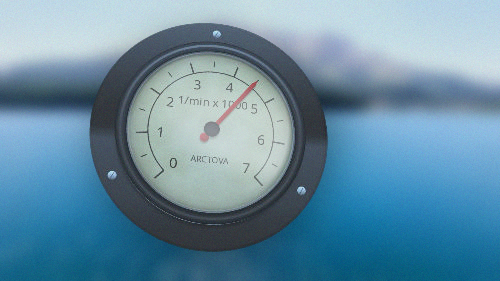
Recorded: 4500 rpm
